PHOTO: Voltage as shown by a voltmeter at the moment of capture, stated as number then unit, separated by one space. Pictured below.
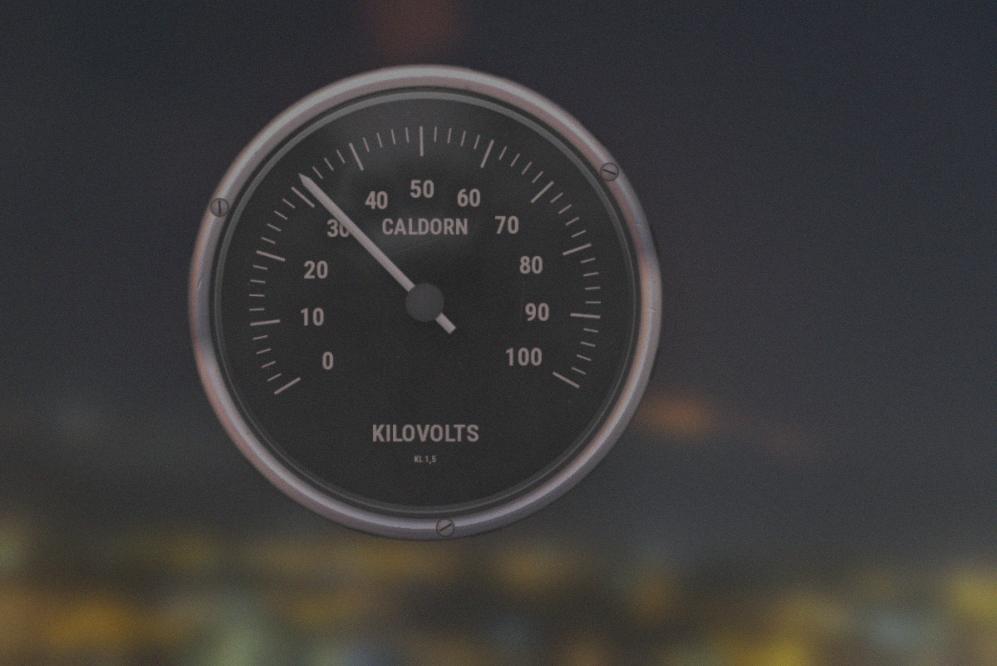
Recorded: 32 kV
